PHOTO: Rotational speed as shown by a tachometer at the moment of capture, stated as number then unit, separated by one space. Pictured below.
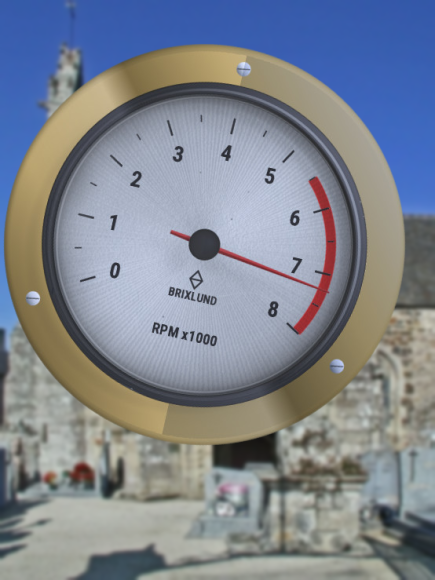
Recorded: 7250 rpm
